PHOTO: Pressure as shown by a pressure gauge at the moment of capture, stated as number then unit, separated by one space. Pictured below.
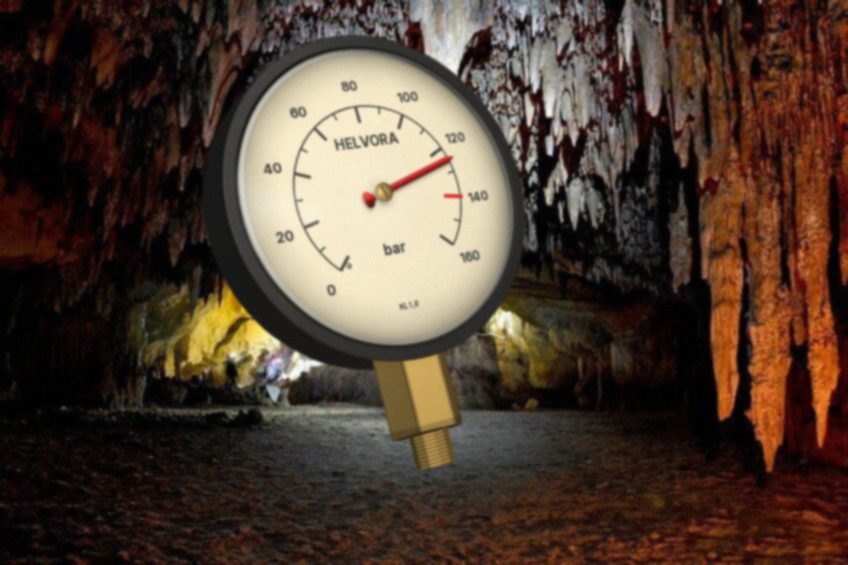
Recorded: 125 bar
